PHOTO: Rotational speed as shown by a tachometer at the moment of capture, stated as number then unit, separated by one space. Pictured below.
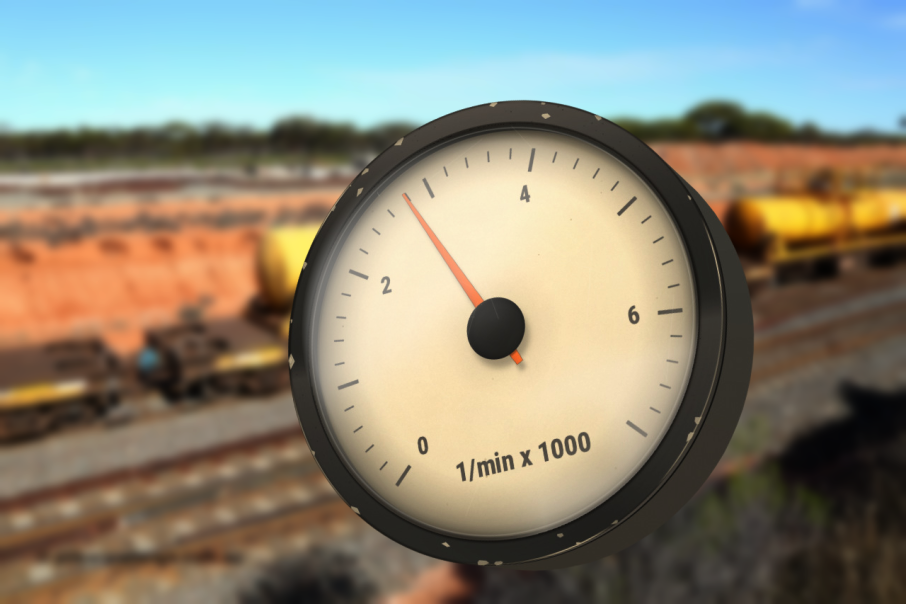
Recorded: 2800 rpm
